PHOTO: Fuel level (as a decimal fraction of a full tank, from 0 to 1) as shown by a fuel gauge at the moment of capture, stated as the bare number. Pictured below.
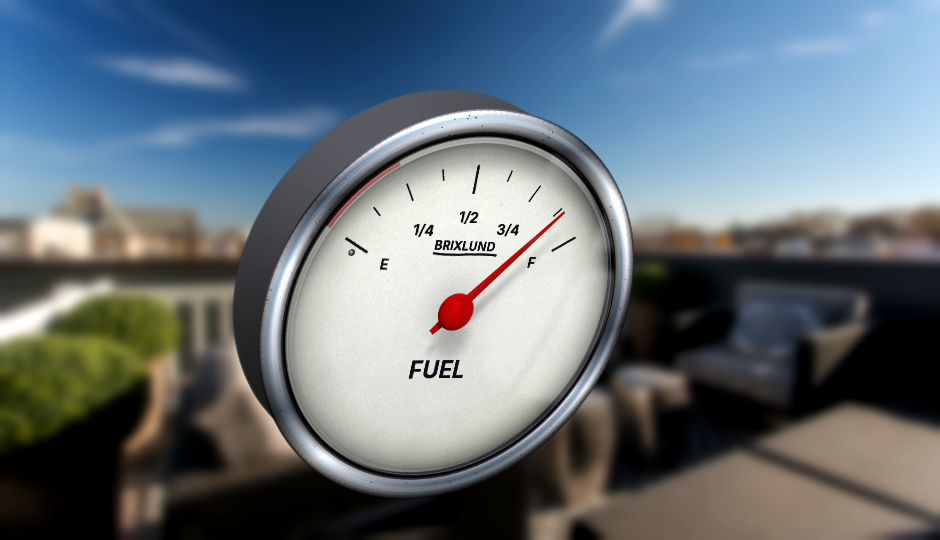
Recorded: 0.875
